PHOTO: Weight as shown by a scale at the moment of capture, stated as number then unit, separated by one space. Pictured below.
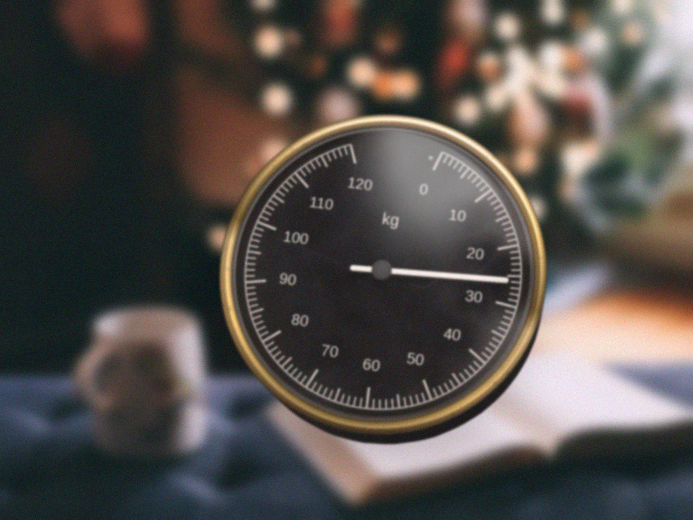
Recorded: 26 kg
